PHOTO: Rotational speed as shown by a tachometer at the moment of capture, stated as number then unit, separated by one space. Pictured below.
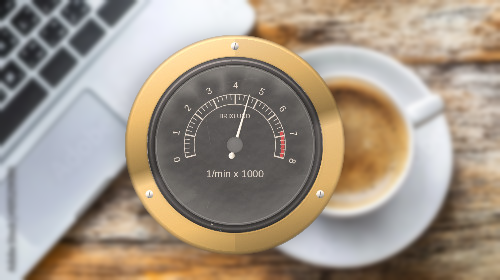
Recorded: 4600 rpm
